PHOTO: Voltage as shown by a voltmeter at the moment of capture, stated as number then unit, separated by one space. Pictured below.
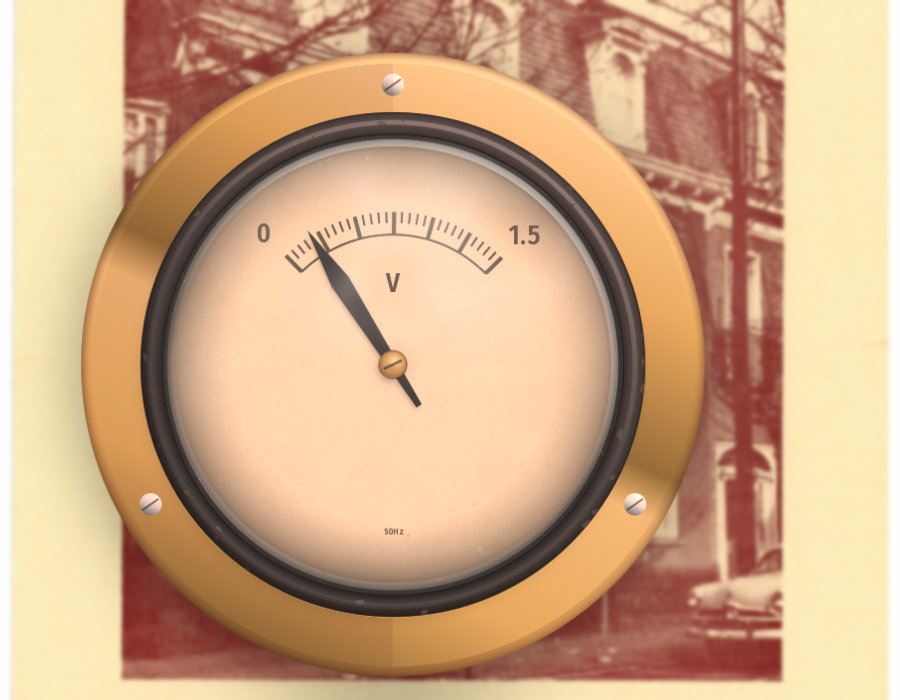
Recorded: 0.2 V
